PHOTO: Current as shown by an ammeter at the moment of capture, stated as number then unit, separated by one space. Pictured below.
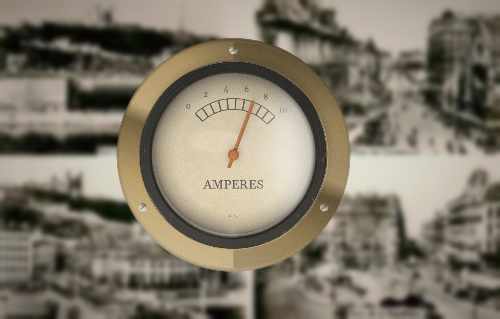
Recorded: 7 A
